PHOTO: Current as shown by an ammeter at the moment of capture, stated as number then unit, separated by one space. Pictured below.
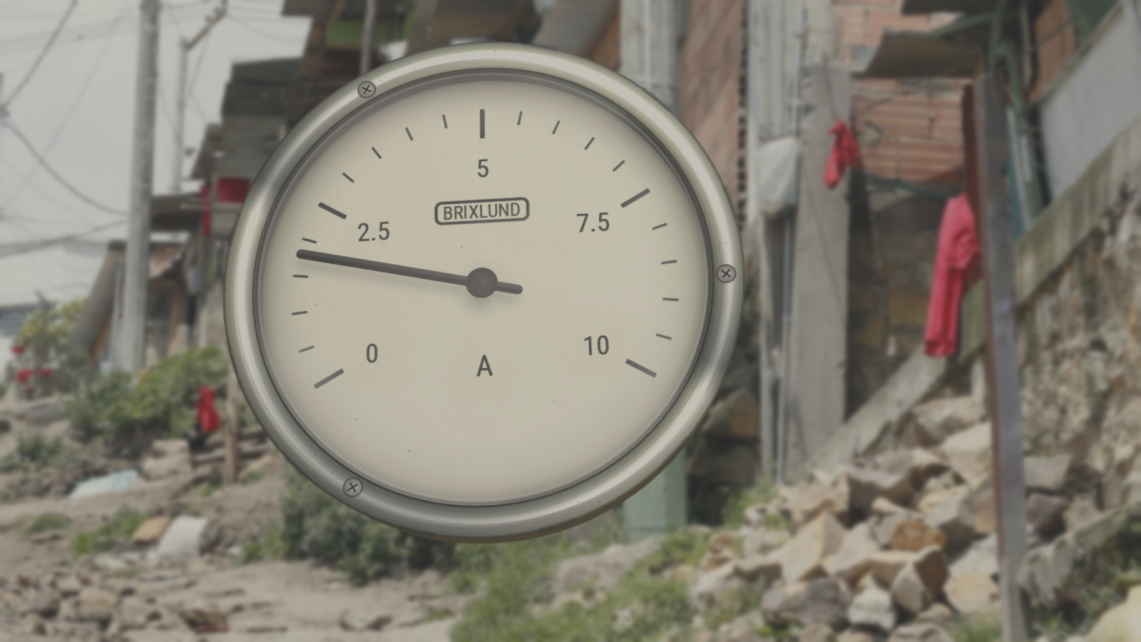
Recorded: 1.75 A
